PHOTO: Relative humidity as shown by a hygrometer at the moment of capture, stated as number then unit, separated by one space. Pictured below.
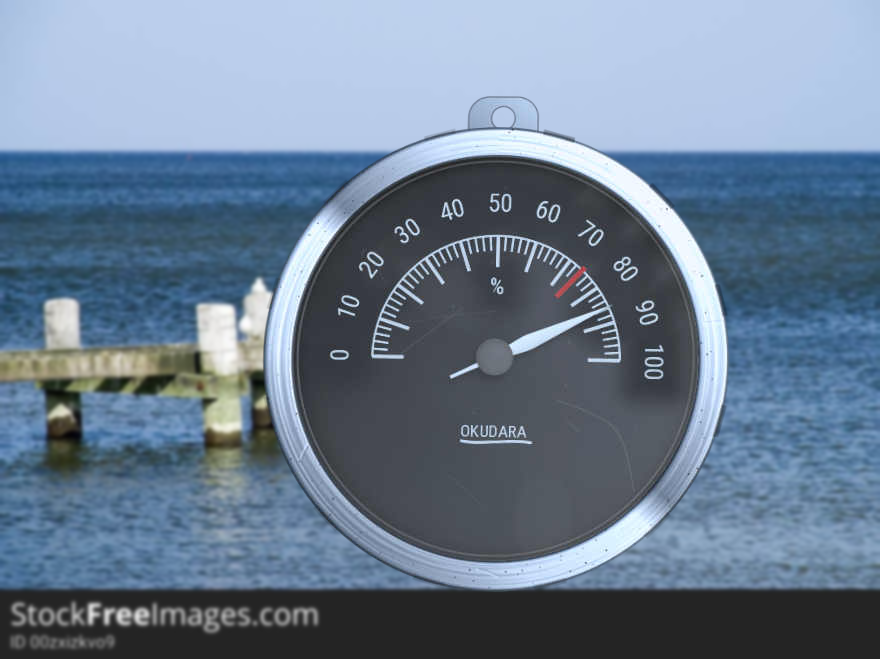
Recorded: 86 %
